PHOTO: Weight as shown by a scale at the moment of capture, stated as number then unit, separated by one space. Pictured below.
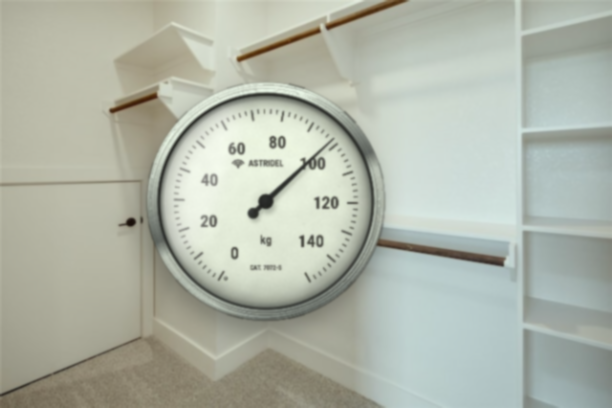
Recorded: 98 kg
